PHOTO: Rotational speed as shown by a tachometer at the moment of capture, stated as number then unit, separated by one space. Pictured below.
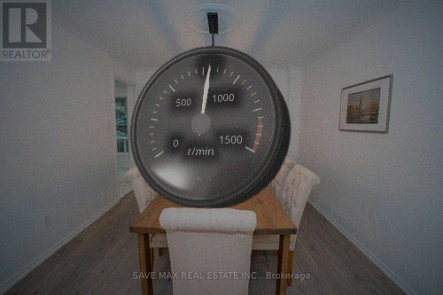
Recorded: 800 rpm
